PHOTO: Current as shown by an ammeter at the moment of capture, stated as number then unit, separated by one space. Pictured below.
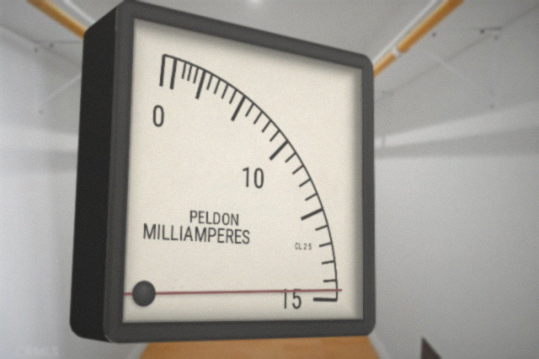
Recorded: 14.75 mA
